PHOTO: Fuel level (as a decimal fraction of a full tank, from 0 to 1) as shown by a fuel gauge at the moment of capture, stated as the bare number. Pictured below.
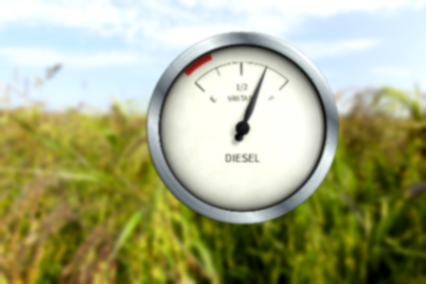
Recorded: 0.75
